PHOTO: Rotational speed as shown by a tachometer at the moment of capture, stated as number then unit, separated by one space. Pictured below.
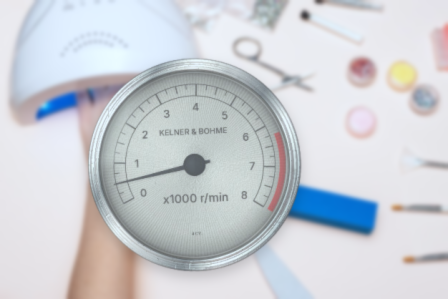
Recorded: 500 rpm
